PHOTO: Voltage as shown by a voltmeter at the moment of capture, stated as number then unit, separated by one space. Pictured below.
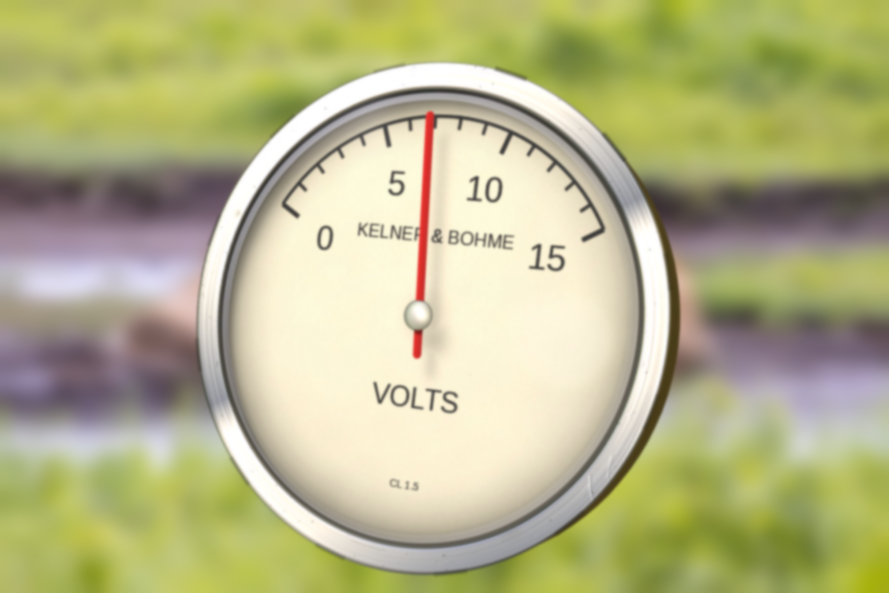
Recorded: 7 V
